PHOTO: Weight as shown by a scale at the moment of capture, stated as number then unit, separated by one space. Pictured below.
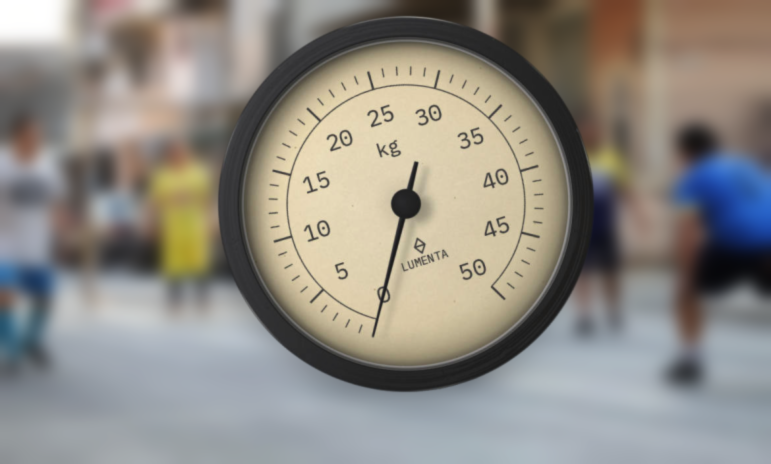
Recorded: 0 kg
